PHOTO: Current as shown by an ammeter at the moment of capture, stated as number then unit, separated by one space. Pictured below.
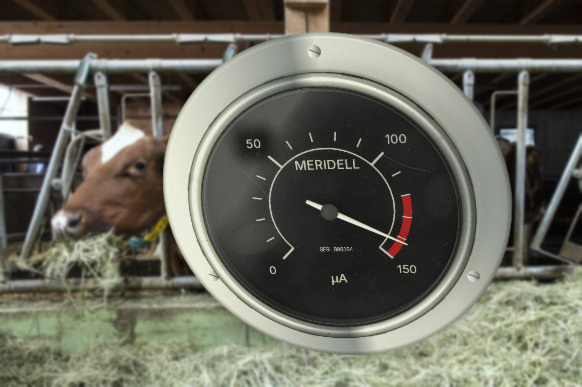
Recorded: 140 µA
